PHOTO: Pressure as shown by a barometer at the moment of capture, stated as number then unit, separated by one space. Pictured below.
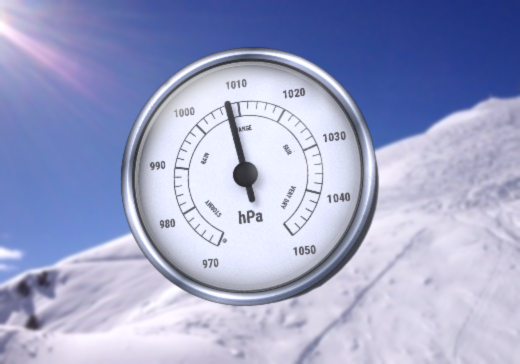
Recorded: 1008 hPa
